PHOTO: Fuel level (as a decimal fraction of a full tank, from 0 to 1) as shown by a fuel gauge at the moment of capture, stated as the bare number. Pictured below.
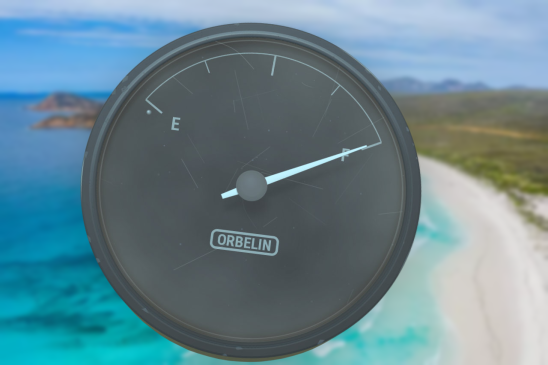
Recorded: 1
